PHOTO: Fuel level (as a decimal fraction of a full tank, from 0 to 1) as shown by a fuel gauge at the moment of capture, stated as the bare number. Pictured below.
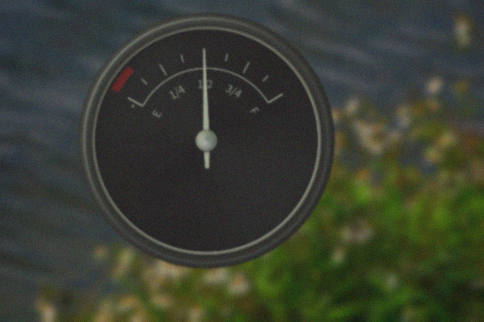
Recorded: 0.5
